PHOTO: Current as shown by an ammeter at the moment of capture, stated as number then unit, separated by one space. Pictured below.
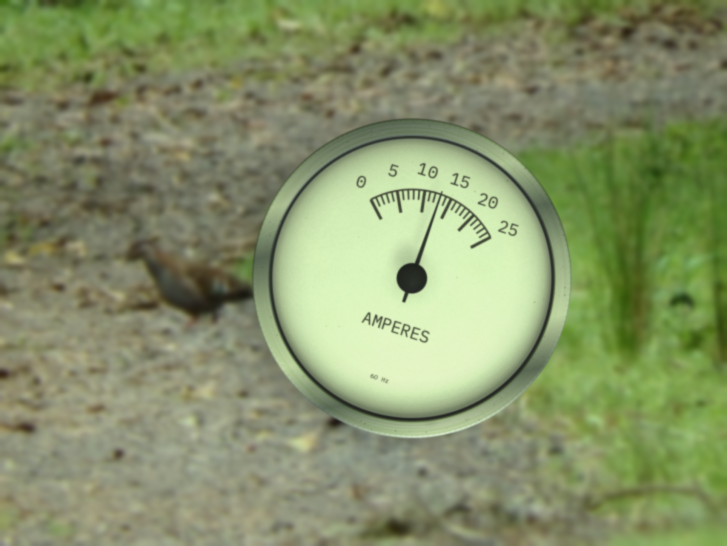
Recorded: 13 A
